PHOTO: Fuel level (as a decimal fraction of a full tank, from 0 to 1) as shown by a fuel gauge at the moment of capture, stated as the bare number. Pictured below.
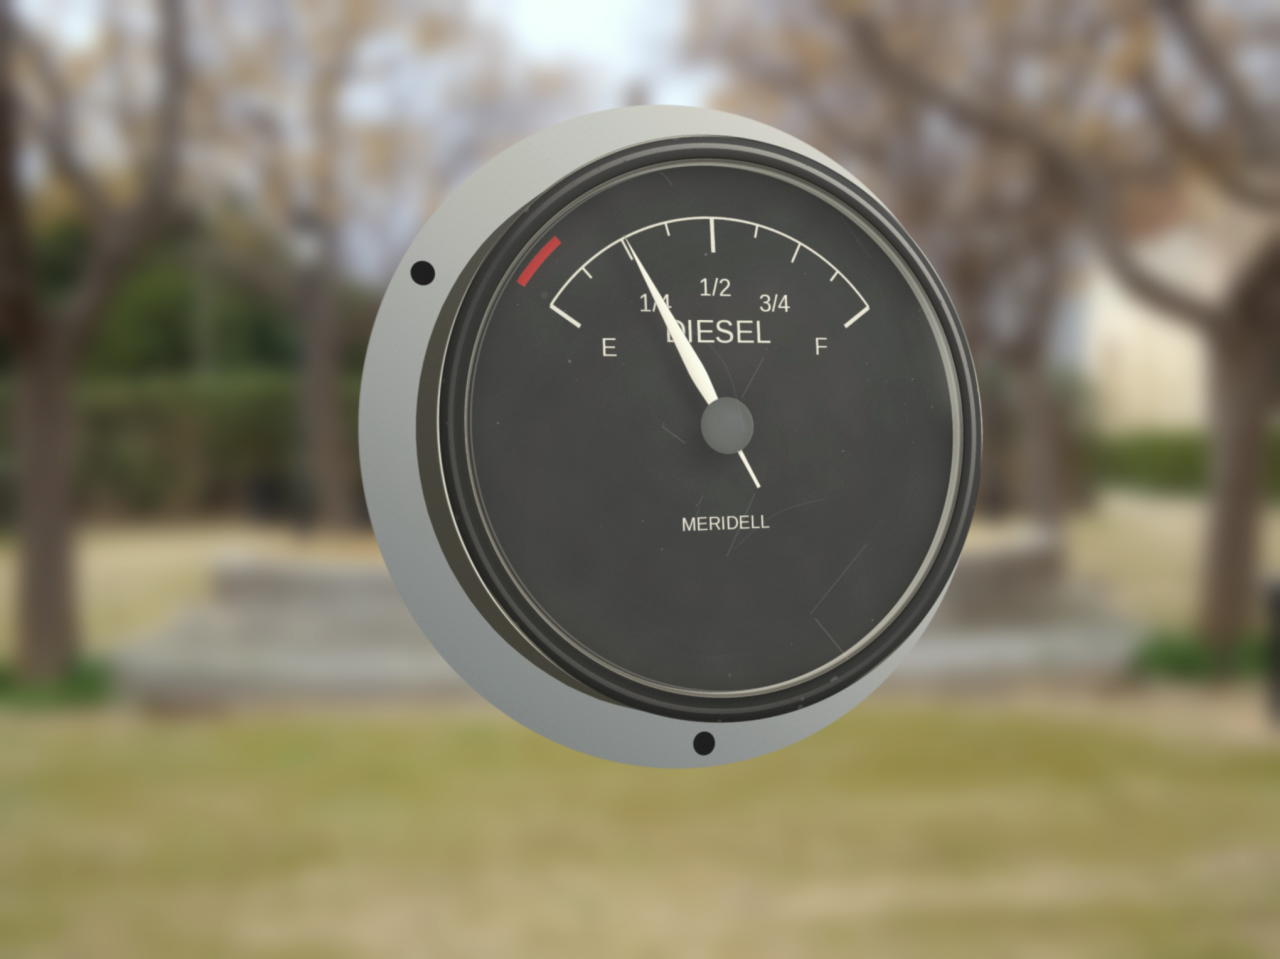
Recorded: 0.25
